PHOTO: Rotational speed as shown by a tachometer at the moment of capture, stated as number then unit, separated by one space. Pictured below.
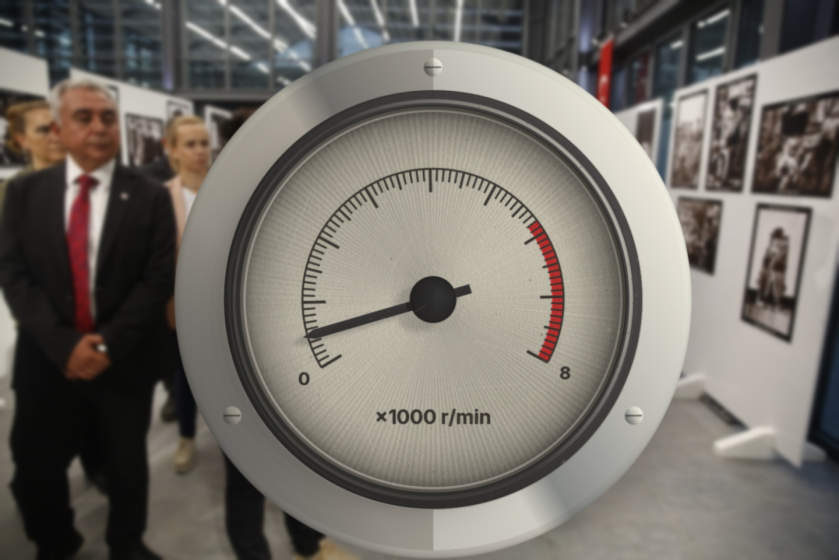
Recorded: 500 rpm
